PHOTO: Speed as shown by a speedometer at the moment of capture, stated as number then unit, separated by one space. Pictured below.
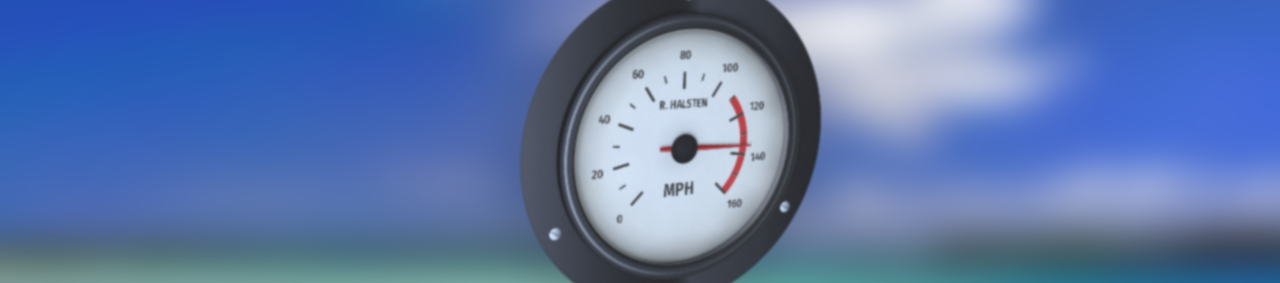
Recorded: 135 mph
